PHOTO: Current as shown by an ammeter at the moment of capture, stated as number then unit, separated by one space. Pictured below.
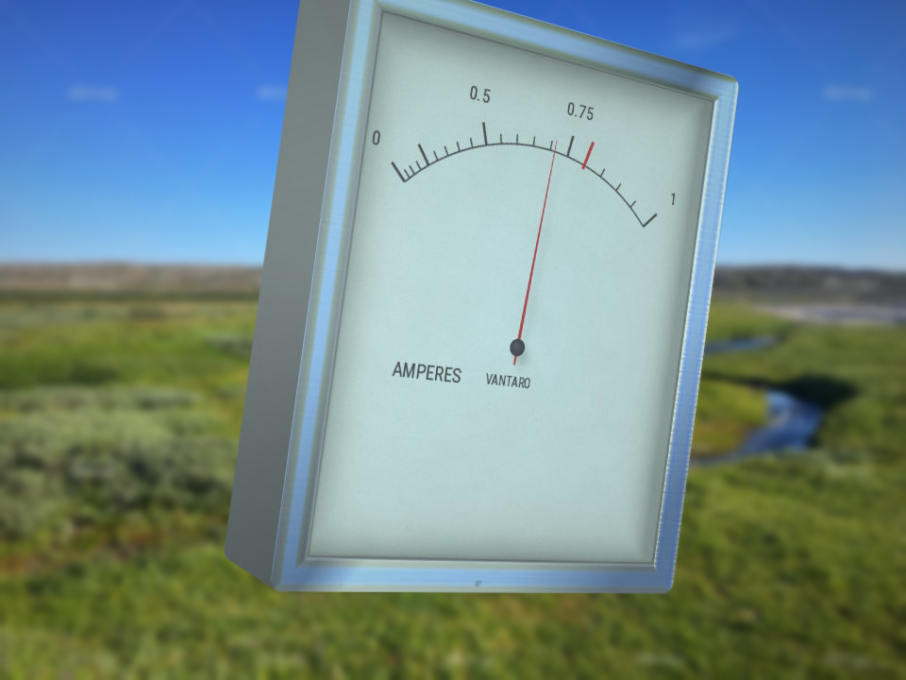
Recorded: 0.7 A
